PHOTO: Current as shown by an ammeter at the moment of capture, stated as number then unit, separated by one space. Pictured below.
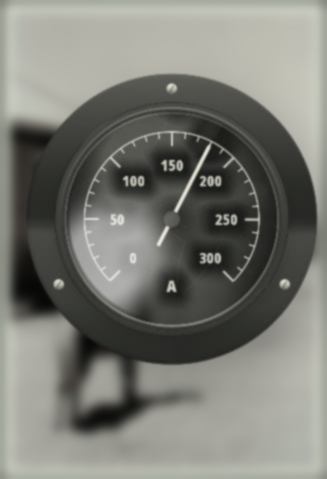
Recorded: 180 A
